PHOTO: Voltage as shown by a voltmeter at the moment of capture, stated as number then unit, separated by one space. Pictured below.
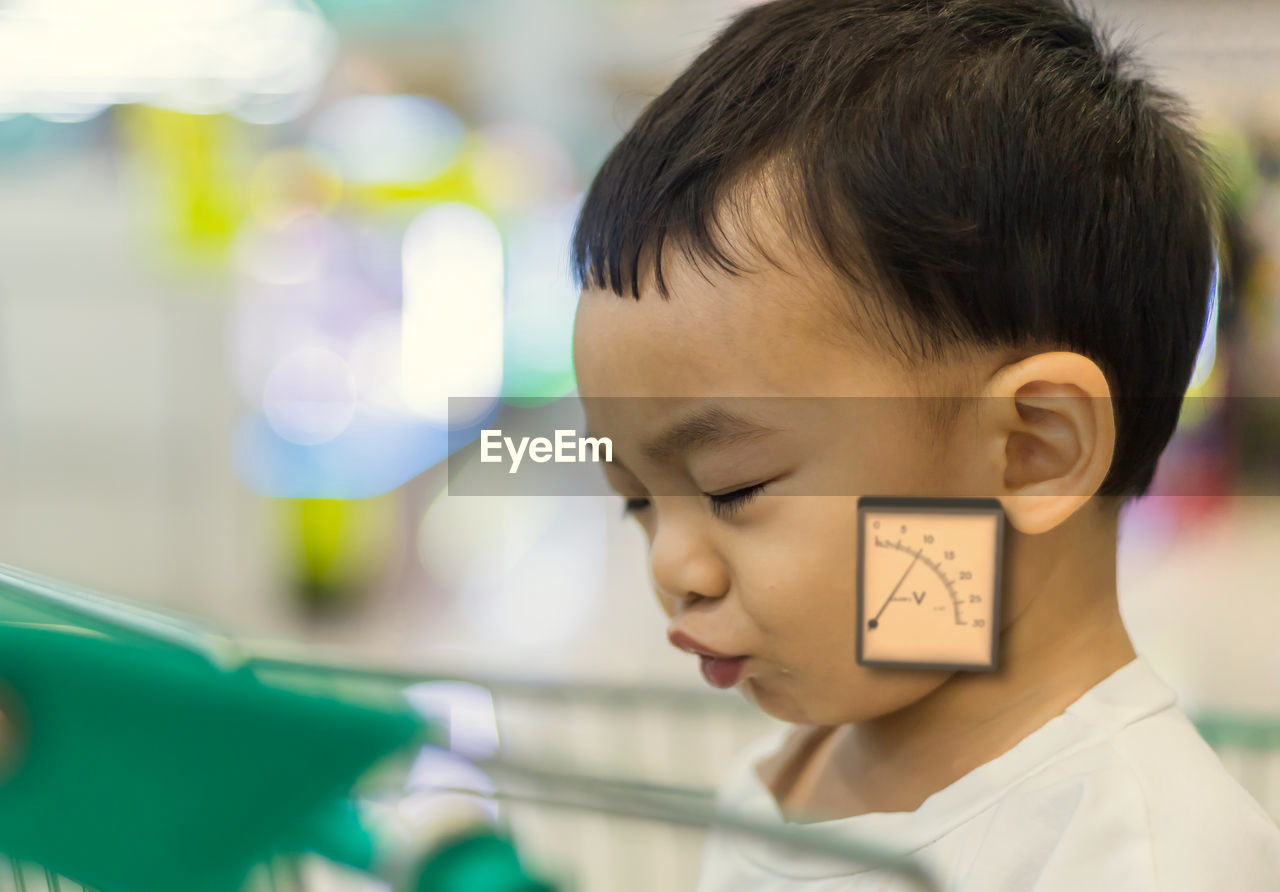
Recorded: 10 V
